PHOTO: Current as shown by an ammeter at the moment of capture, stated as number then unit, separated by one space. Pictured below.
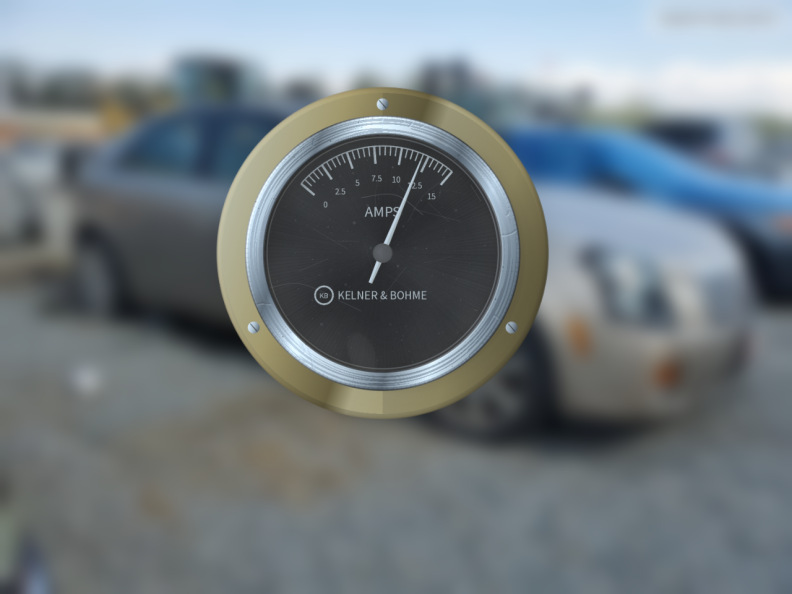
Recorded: 12 A
